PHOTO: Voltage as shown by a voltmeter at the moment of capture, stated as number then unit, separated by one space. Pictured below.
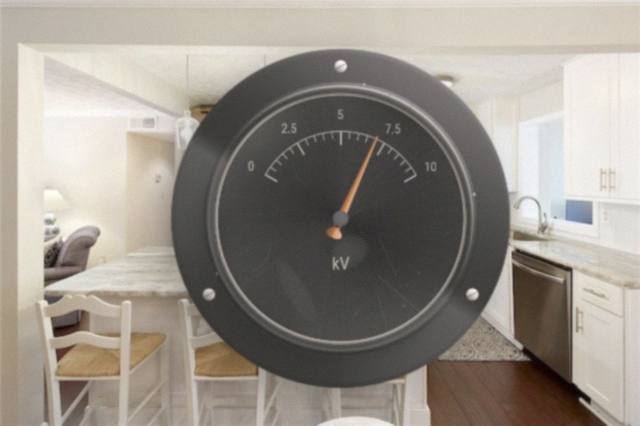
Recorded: 7 kV
